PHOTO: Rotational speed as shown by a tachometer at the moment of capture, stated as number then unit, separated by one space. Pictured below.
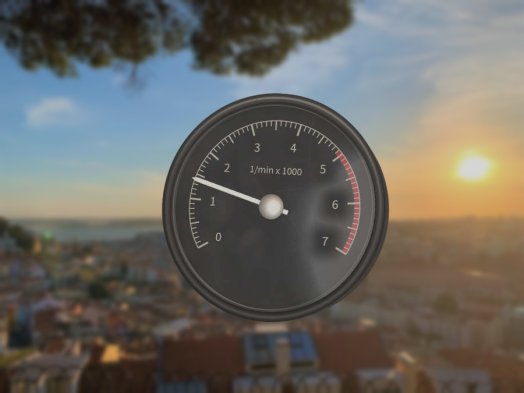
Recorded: 1400 rpm
